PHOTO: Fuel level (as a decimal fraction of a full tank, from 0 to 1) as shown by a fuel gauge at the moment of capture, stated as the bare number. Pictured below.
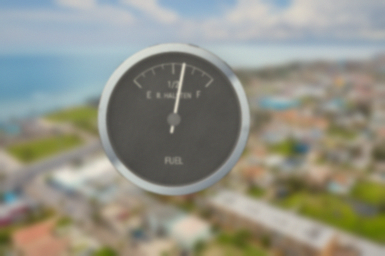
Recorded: 0.625
